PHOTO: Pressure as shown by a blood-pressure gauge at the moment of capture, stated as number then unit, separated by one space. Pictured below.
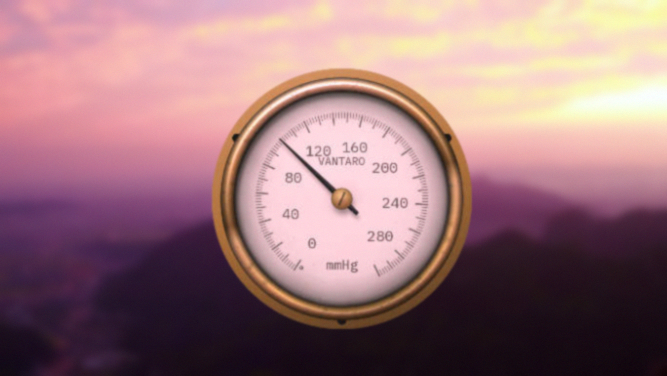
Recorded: 100 mmHg
